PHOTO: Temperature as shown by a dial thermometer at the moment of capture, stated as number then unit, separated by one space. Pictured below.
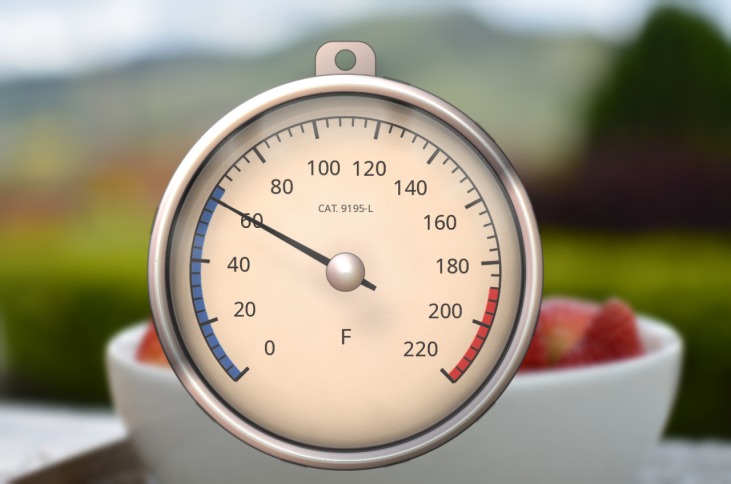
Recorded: 60 °F
